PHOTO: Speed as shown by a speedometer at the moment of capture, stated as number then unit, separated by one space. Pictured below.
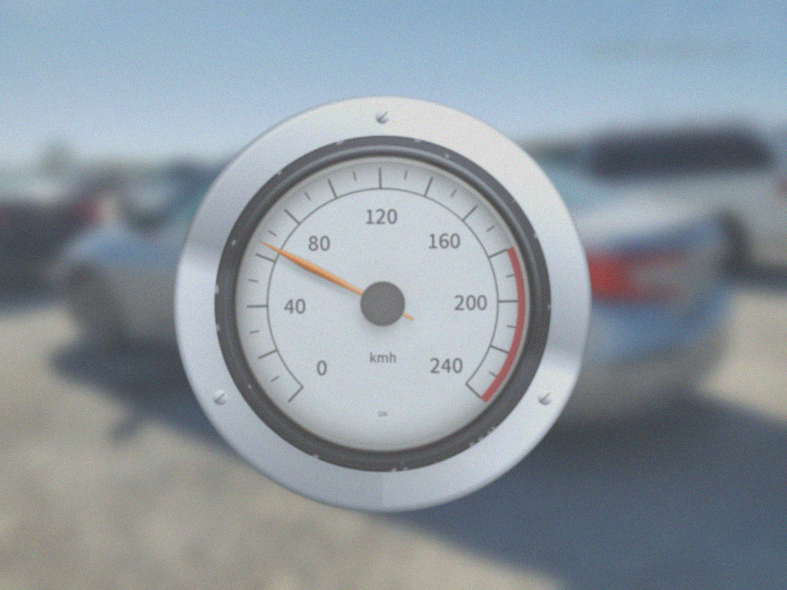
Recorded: 65 km/h
